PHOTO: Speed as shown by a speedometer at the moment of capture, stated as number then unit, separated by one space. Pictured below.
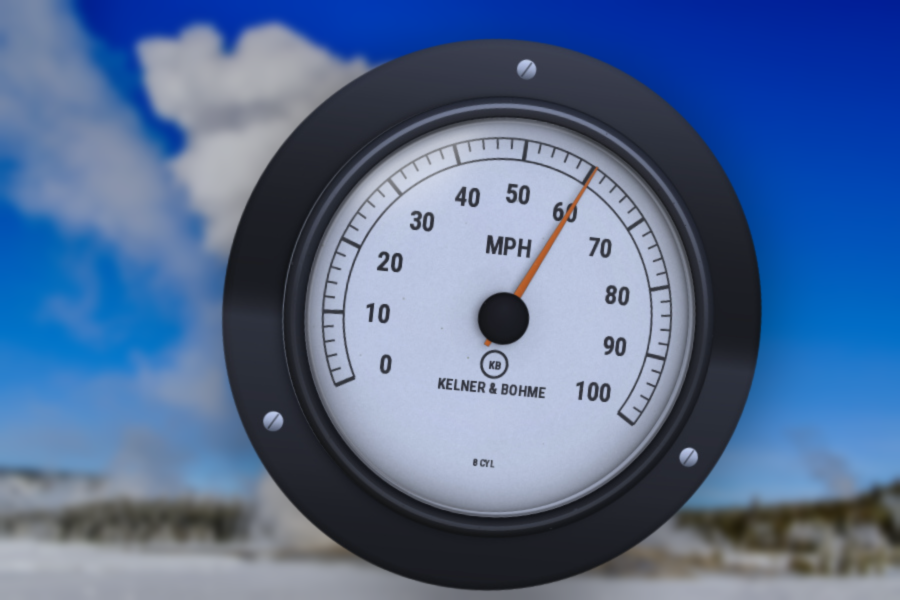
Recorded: 60 mph
